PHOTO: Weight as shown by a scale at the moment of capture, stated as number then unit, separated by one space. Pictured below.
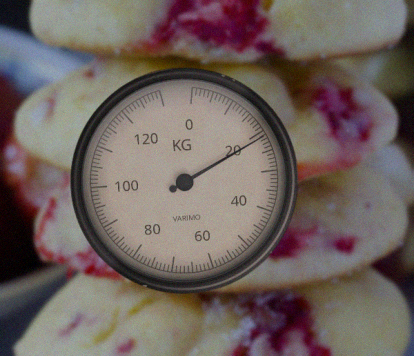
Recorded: 21 kg
